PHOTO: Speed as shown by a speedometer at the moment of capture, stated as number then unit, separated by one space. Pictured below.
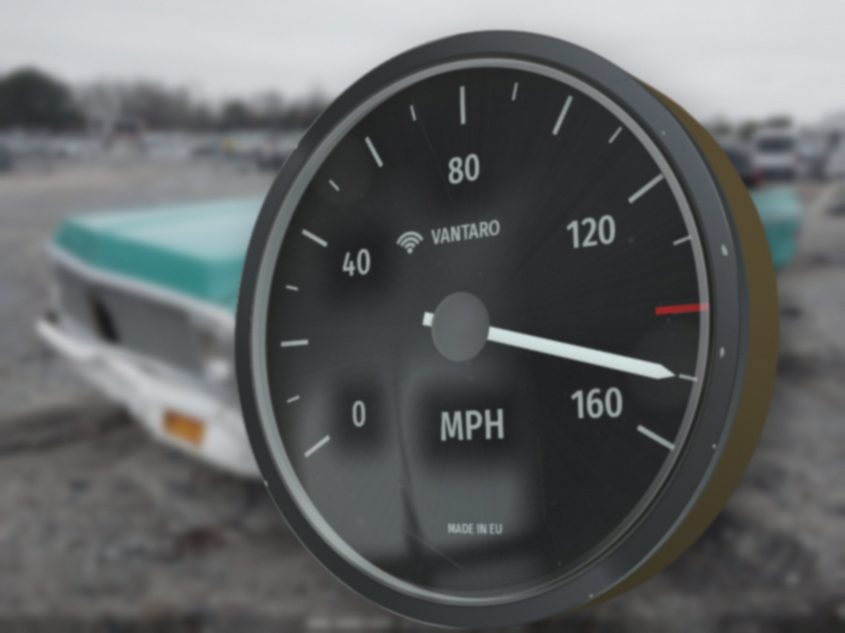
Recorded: 150 mph
